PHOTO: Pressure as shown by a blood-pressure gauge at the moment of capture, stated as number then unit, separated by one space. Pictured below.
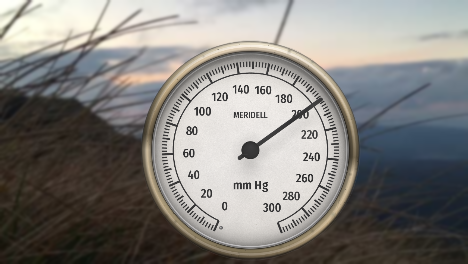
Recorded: 200 mmHg
